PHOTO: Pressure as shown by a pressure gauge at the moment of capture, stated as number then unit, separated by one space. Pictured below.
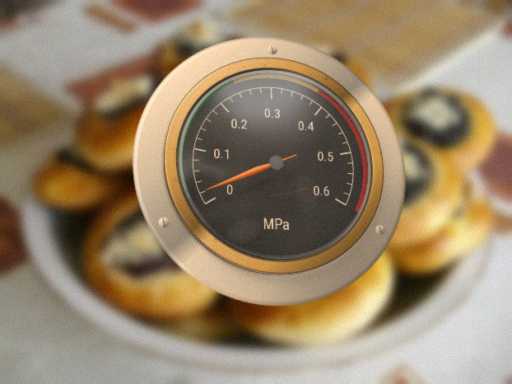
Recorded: 0.02 MPa
